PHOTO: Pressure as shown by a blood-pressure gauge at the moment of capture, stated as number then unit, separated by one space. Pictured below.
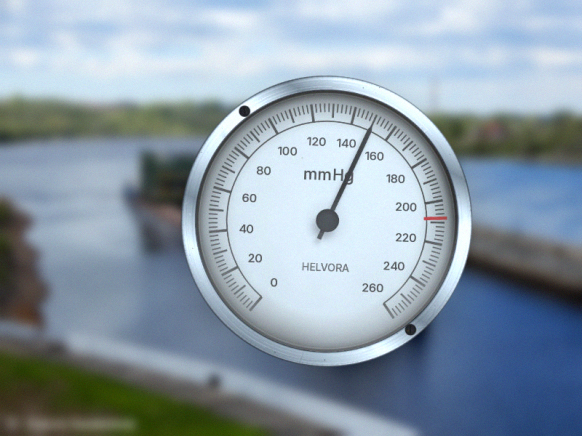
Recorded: 150 mmHg
